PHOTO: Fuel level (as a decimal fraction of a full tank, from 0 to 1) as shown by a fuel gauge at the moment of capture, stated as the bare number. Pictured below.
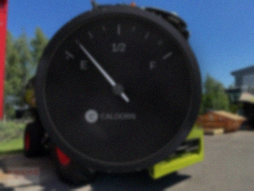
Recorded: 0.125
